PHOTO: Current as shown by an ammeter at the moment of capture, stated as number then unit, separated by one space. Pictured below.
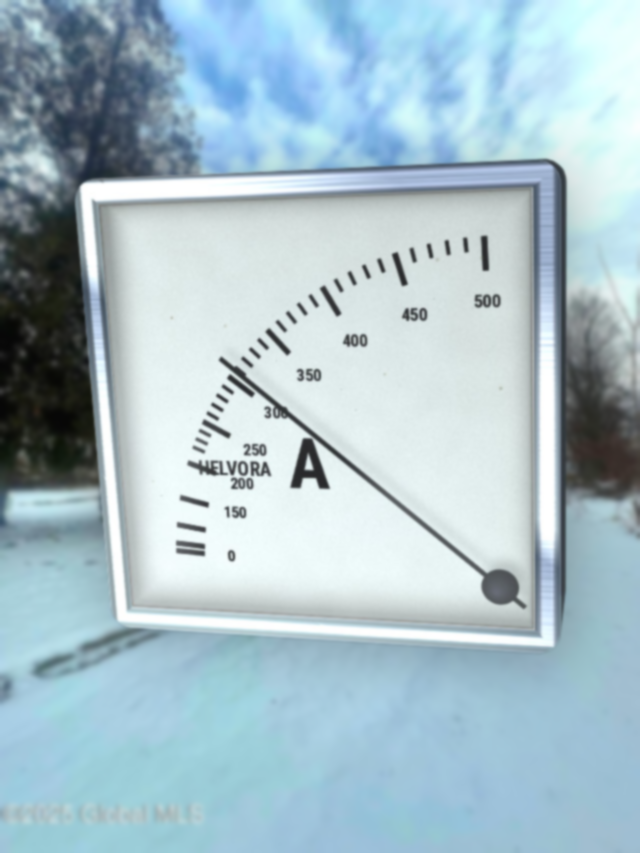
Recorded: 310 A
